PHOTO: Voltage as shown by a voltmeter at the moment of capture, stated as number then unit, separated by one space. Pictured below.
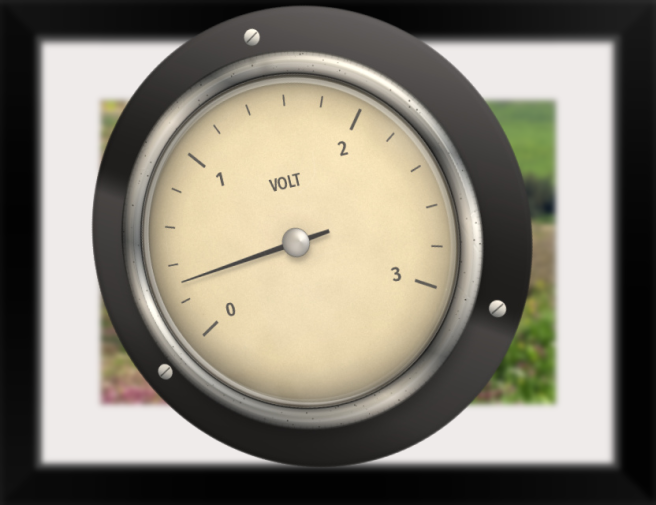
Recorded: 0.3 V
